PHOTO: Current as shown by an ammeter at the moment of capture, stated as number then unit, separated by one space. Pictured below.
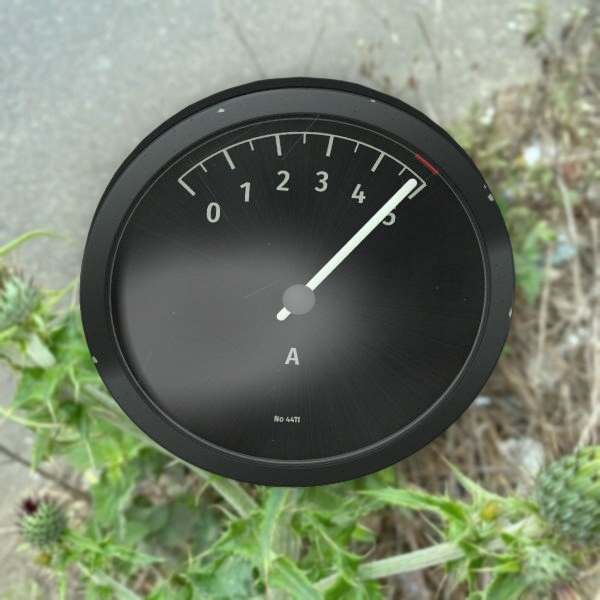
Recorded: 4.75 A
